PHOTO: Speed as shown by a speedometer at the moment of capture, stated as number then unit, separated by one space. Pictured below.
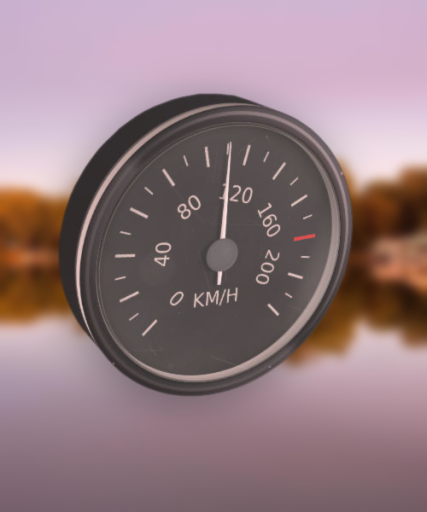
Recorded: 110 km/h
